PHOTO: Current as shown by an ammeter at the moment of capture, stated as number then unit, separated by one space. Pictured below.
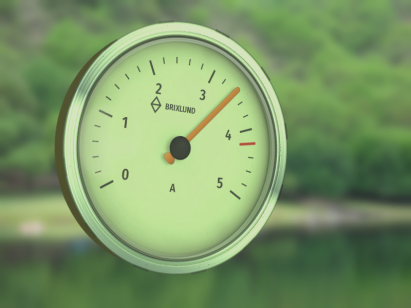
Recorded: 3.4 A
